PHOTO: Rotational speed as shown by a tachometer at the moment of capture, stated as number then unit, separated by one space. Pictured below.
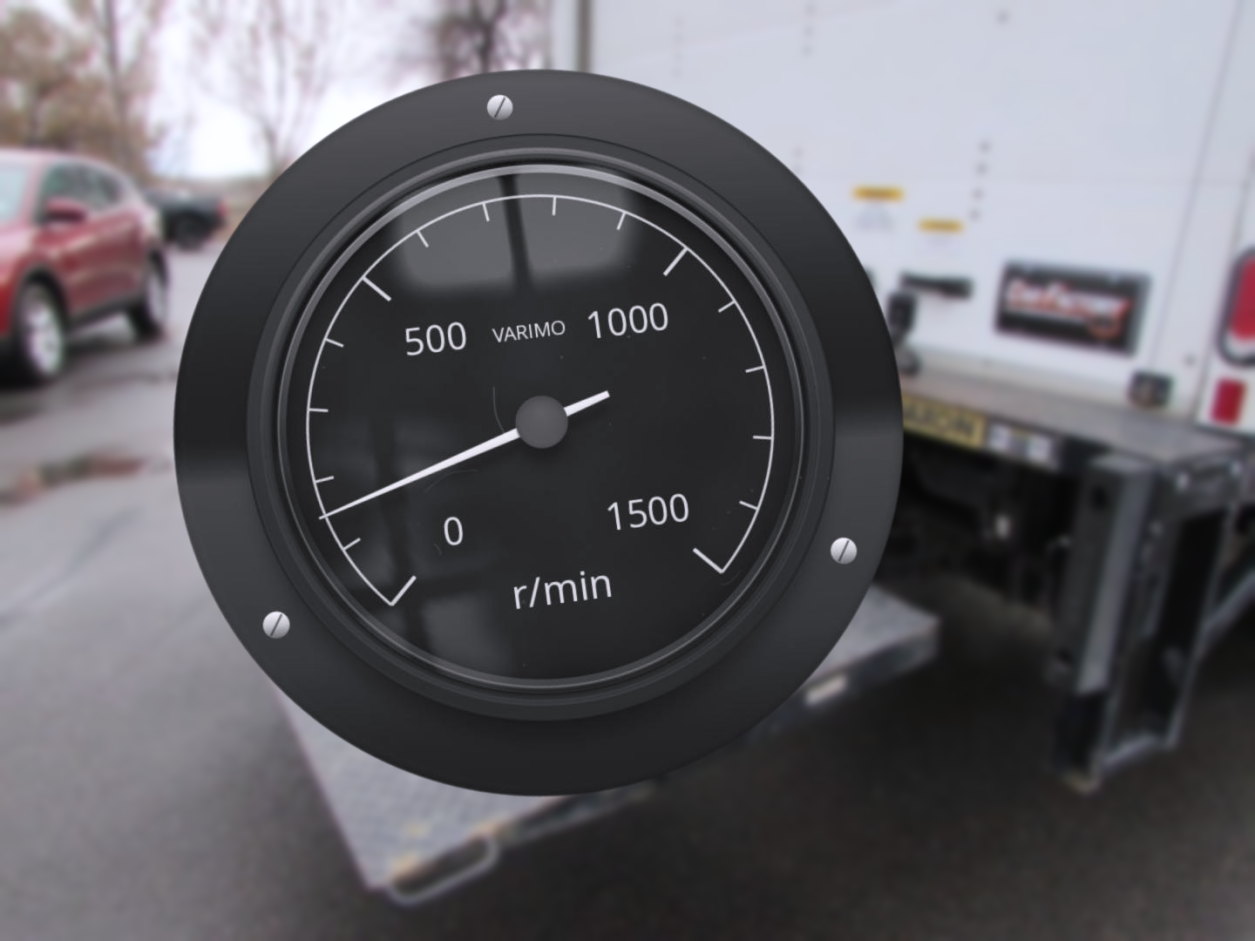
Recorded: 150 rpm
